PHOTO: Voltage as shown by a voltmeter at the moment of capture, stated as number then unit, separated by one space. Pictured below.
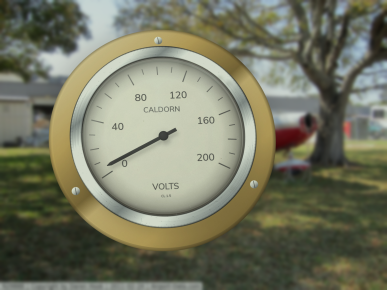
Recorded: 5 V
